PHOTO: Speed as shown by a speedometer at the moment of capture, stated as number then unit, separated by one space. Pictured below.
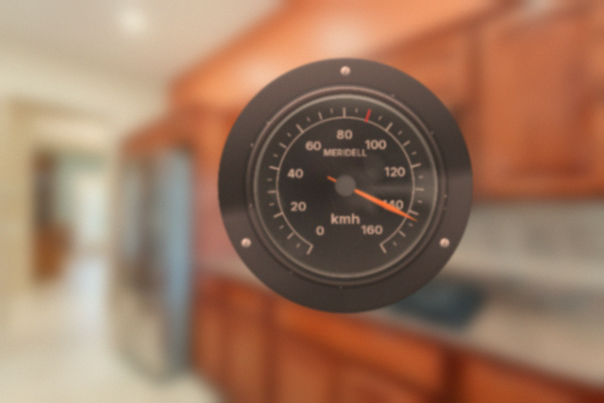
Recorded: 142.5 km/h
